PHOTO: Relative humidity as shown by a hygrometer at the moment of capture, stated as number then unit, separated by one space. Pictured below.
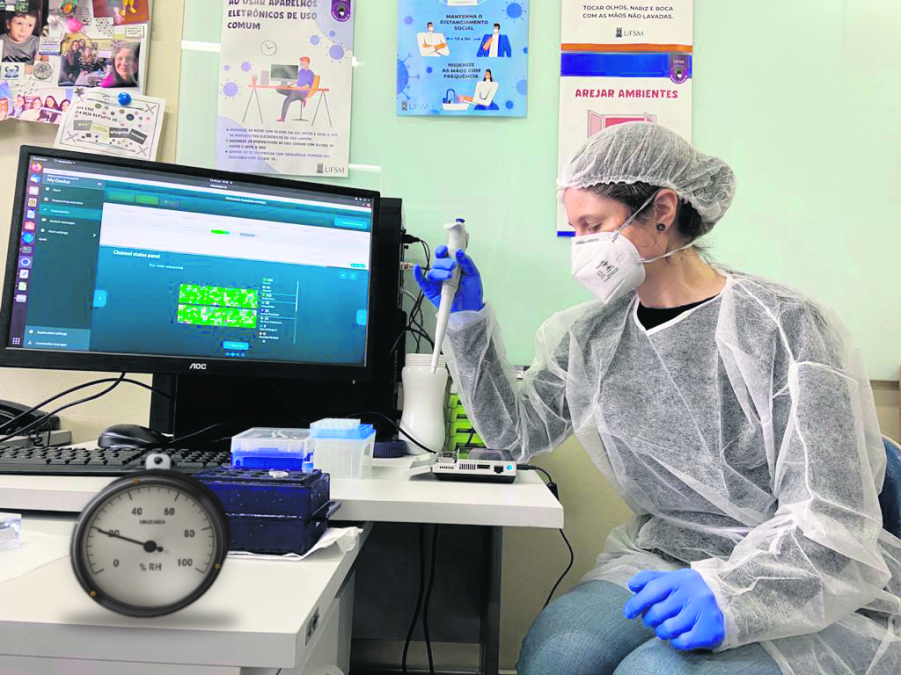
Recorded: 20 %
